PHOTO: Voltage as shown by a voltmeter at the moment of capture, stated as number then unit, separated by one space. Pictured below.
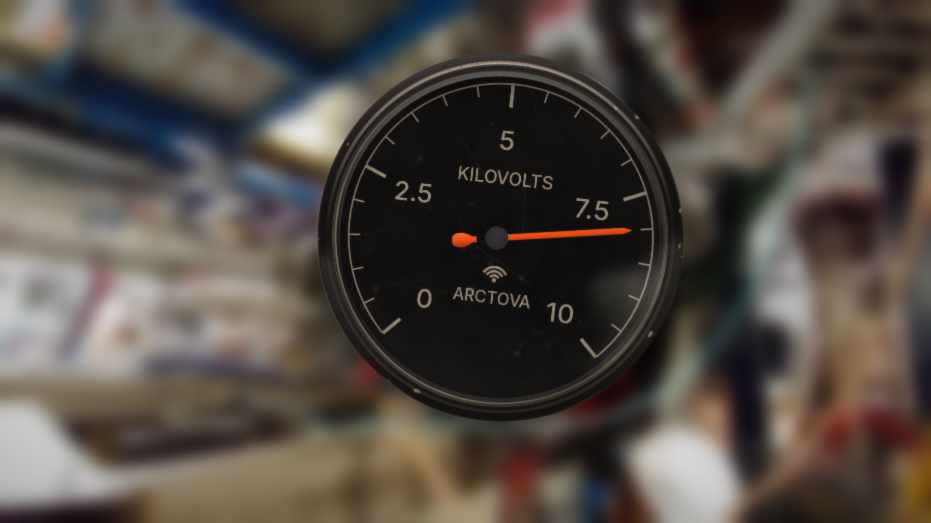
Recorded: 8 kV
